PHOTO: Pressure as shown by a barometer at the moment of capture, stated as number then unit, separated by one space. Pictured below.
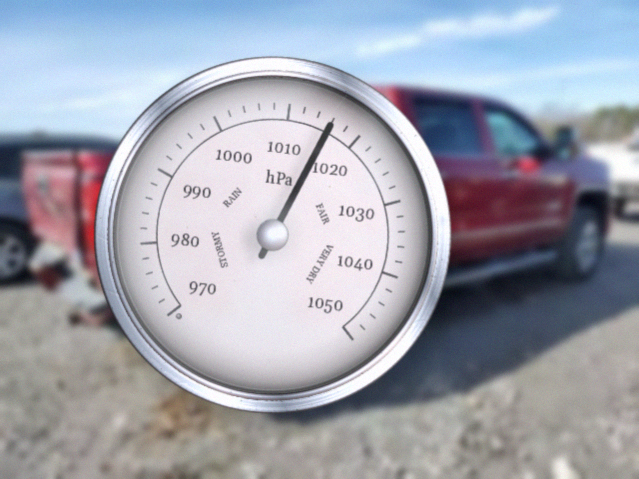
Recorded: 1016 hPa
